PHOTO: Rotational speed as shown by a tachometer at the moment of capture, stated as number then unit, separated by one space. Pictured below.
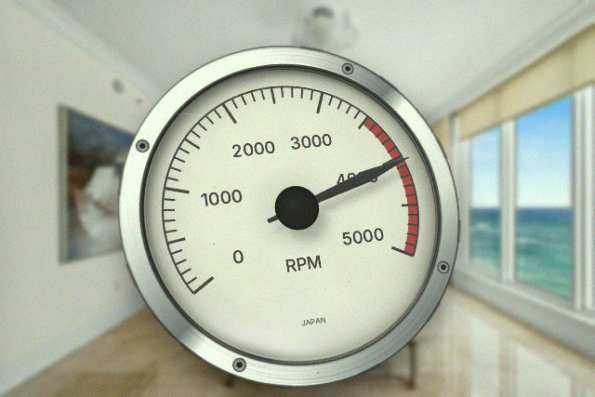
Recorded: 4050 rpm
